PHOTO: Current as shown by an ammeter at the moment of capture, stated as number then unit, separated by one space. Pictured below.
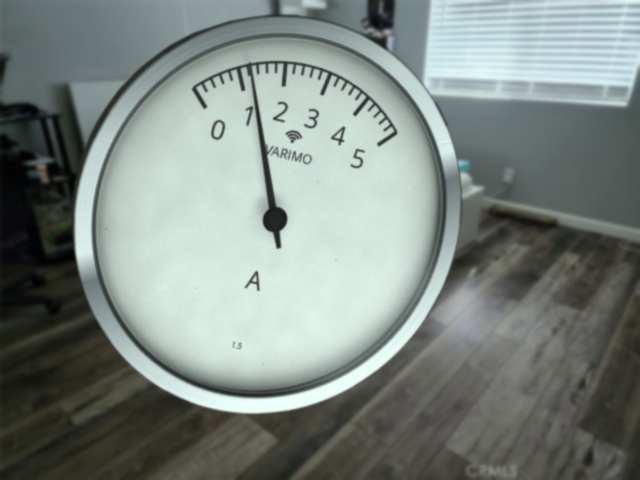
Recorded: 1.2 A
